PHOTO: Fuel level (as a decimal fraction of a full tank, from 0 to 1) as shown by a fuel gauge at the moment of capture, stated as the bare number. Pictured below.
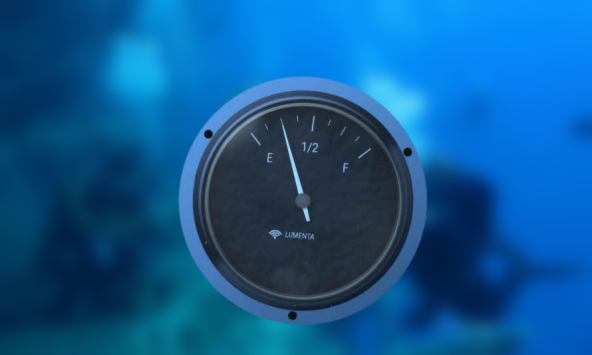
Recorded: 0.25
